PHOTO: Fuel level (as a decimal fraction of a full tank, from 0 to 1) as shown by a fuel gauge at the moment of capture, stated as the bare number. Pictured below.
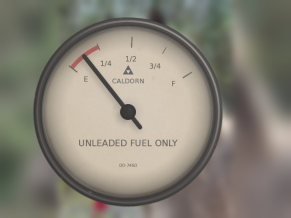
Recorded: 0.125
